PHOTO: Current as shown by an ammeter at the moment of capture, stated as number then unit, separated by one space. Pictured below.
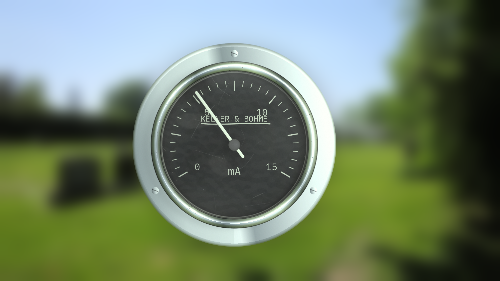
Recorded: 5.25 mA
